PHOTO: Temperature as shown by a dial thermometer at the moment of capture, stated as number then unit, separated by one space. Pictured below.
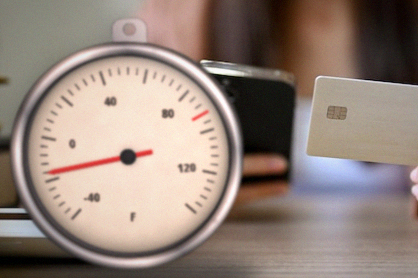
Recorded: -16 °F
